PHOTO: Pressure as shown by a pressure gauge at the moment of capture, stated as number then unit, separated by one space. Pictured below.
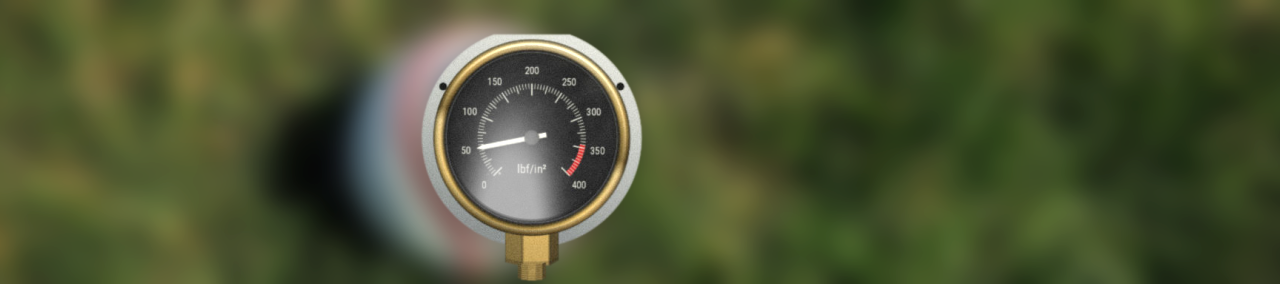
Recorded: 50 psi
